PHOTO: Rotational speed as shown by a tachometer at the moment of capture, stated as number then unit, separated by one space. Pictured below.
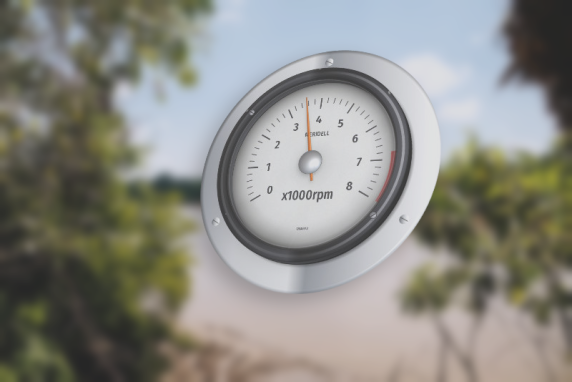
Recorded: 3600 rpm
